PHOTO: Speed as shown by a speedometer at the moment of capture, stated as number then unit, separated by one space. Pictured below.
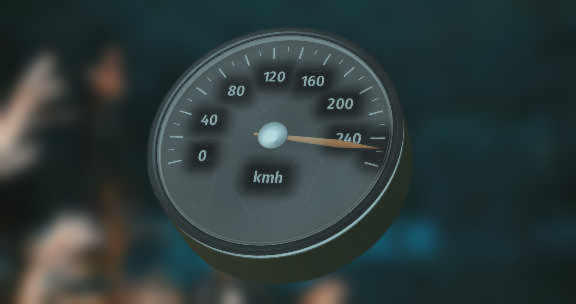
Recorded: 250 km/h
